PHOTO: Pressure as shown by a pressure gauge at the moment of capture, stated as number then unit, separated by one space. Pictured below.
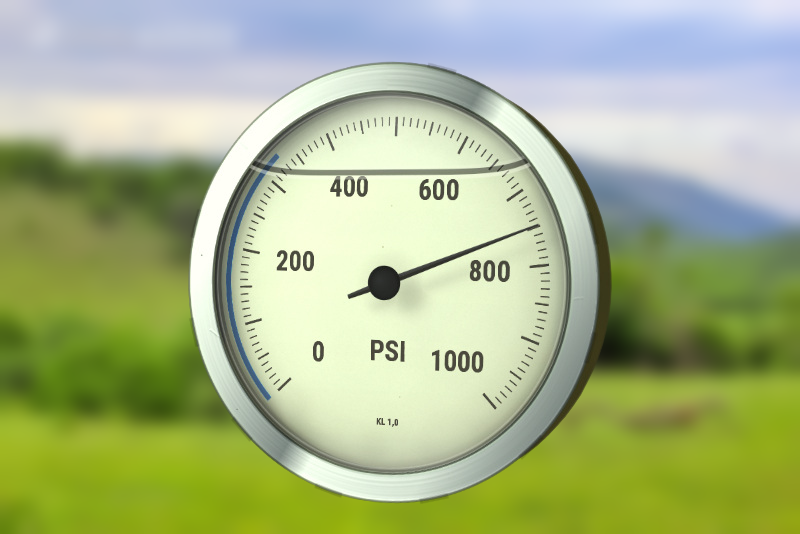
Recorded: 750 psi
